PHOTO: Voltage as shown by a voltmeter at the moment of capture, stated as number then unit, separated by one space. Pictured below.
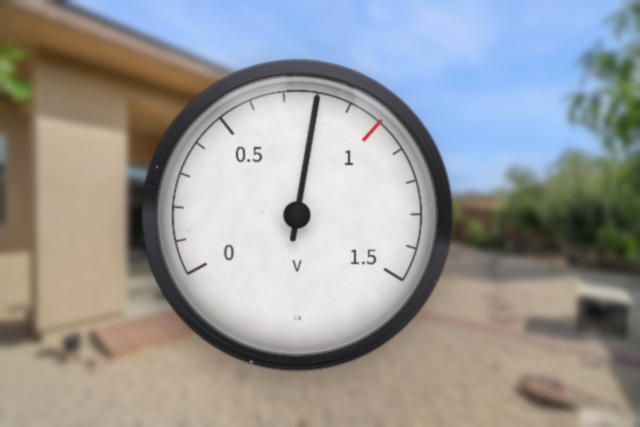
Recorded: 0.8 V
